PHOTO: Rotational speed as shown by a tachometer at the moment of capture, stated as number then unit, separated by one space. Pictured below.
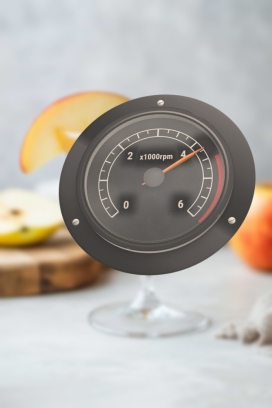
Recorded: 4250 rpm
